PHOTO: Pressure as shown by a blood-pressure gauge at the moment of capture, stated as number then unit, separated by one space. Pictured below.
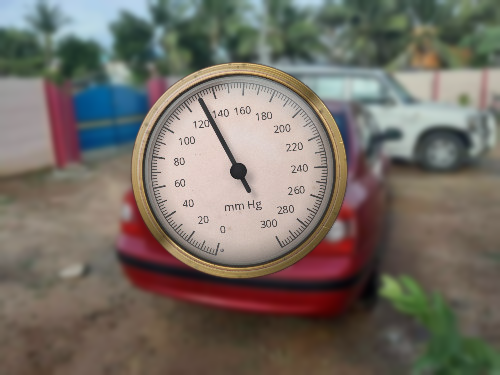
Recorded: 130 mmHg
